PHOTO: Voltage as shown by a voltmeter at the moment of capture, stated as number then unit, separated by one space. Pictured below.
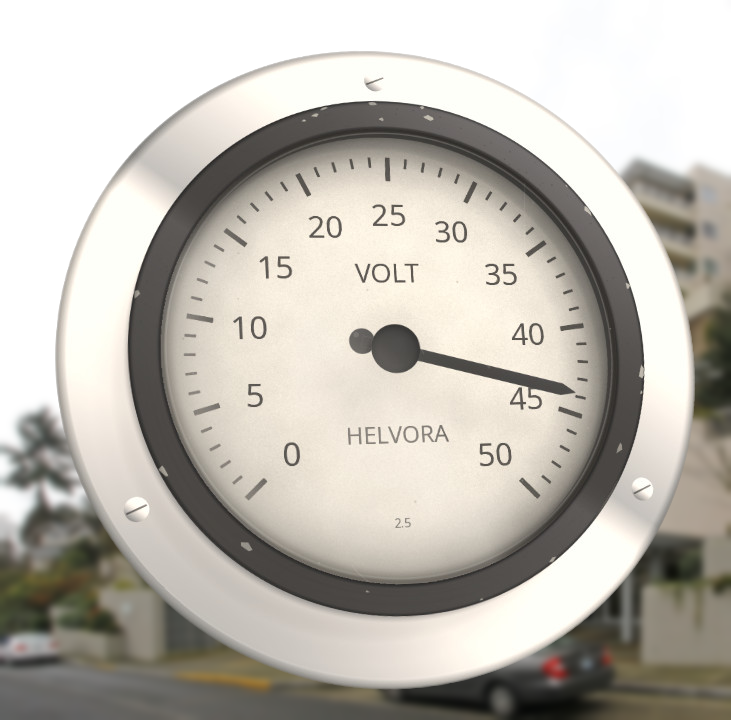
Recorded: 44 V
